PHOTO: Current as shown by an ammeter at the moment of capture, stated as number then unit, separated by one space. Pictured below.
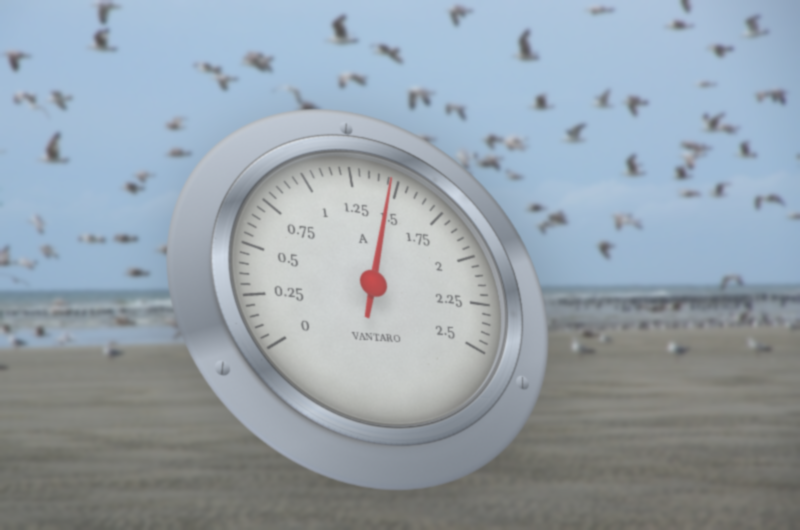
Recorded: 1.45 A
